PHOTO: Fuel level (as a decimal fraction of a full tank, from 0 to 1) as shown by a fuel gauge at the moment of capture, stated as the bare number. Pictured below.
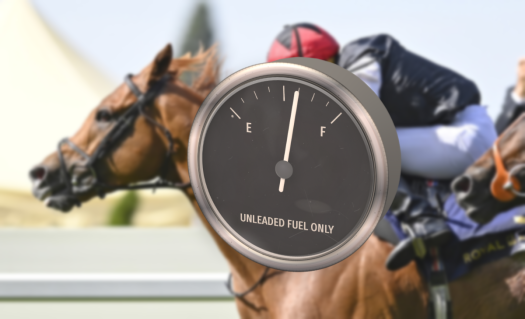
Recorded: 0.625
